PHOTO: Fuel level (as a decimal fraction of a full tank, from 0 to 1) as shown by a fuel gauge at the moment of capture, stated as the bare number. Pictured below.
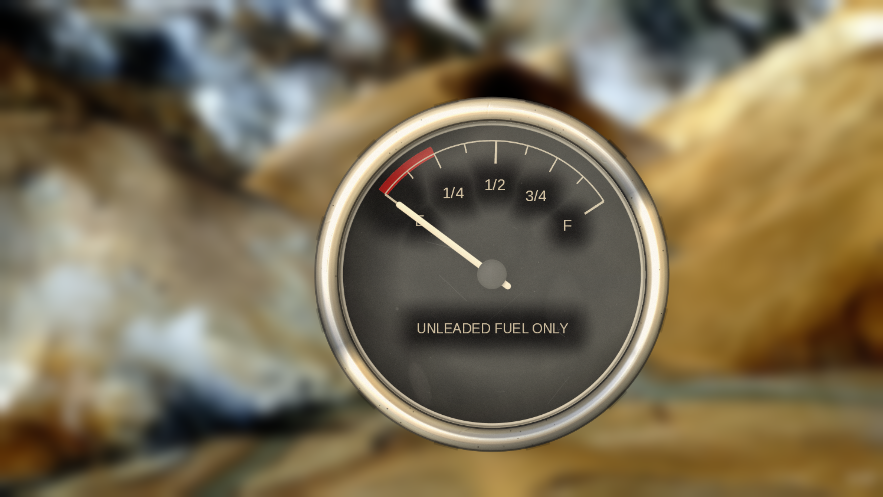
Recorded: 0
